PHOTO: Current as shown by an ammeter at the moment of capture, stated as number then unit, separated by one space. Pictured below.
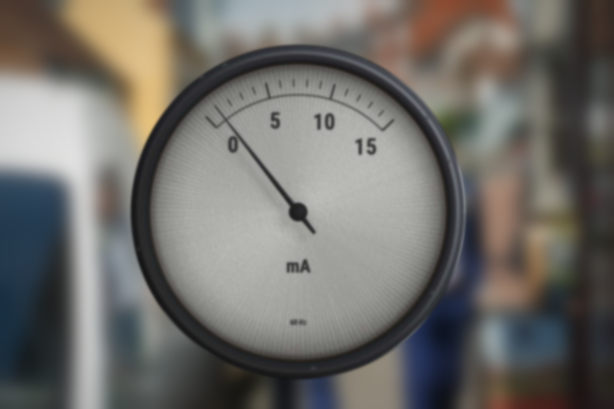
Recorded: 1 mA
